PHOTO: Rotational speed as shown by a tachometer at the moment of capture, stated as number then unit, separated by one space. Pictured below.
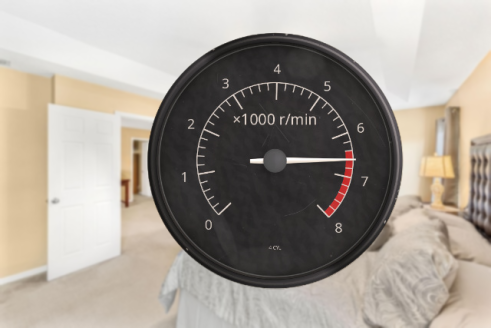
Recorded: 6600 rpm
